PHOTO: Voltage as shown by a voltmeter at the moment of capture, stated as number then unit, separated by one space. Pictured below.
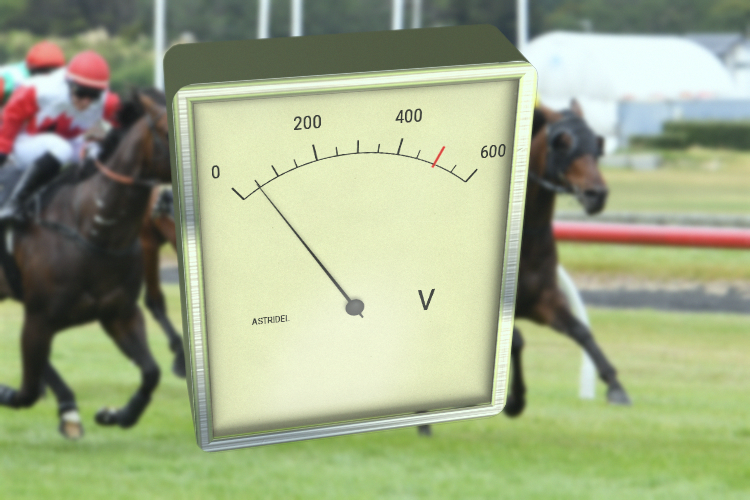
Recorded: 50 V
